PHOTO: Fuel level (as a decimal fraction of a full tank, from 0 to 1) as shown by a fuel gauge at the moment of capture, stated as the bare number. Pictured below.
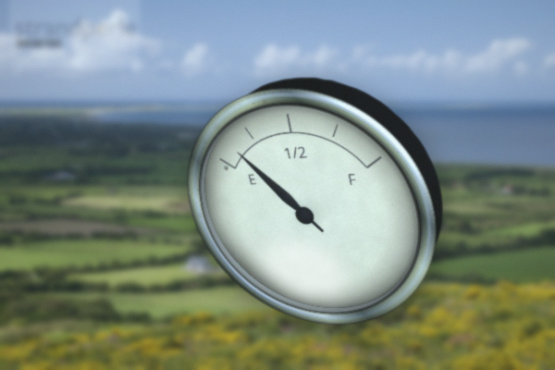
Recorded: 0.125
